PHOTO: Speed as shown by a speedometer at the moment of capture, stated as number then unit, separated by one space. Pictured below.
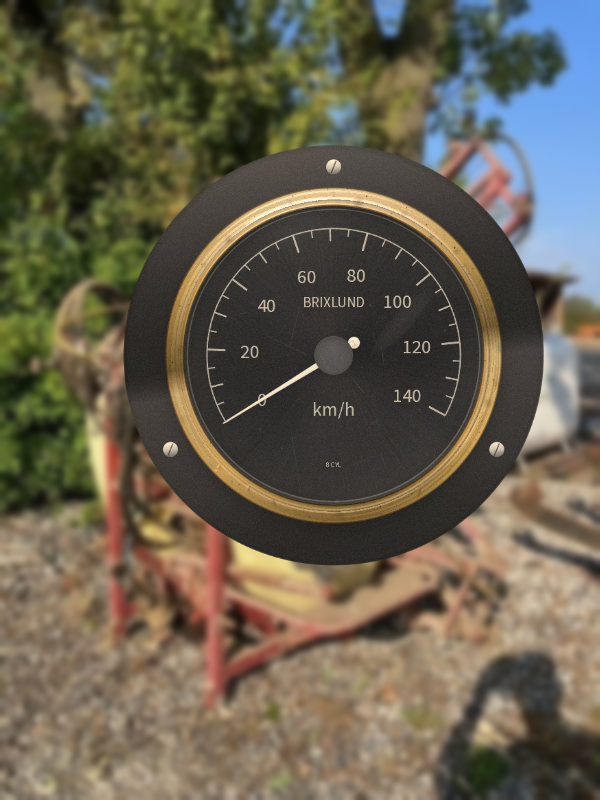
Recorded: 0 km/h
